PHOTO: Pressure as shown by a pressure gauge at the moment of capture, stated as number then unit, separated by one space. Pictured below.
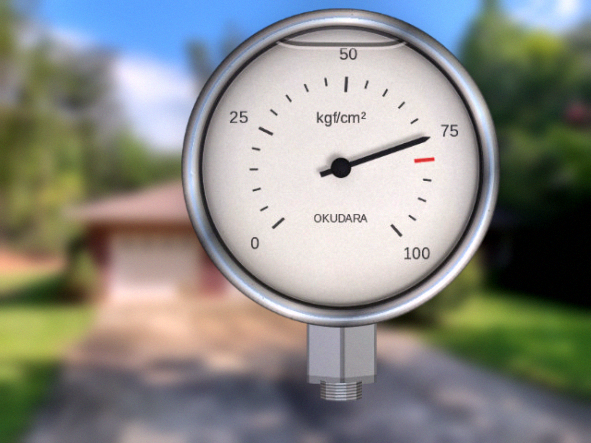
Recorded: 75 kg/cm²
